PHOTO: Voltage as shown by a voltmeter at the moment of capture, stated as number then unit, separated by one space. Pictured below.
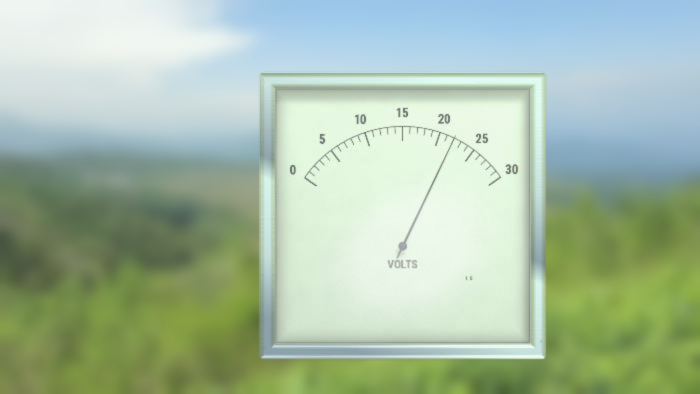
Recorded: 22 V
